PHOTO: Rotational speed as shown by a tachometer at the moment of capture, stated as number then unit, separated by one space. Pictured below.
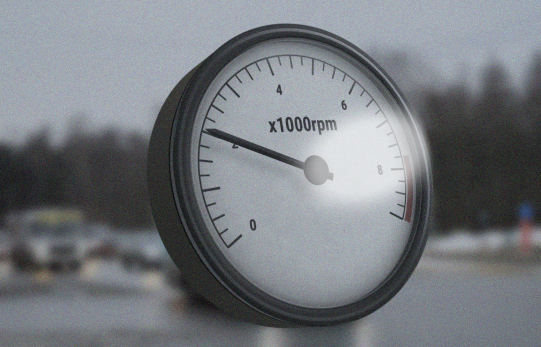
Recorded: 2000 rpm
